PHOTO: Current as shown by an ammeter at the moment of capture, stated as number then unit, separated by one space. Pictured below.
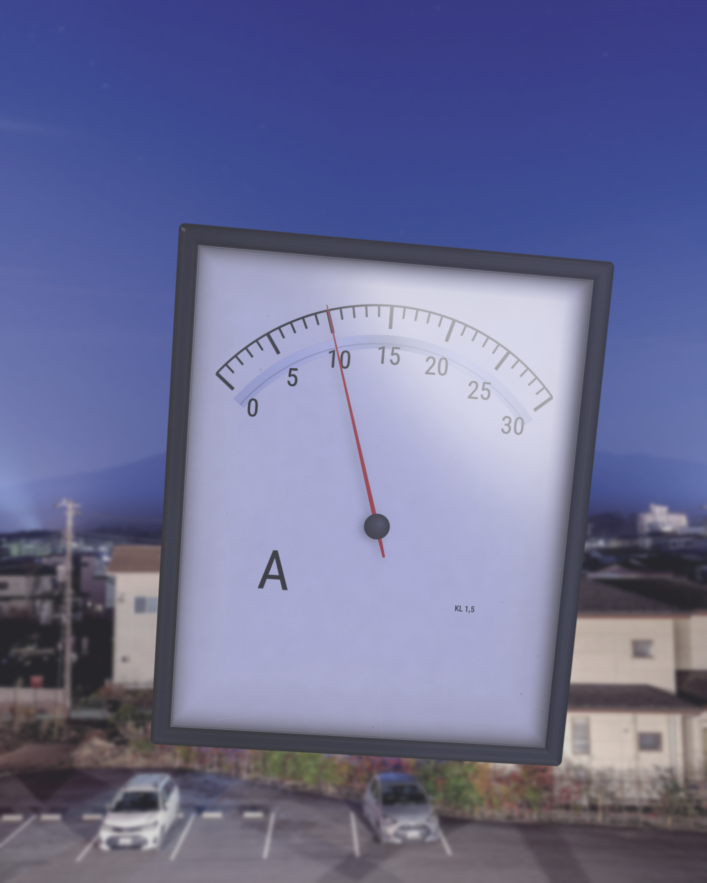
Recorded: 10 A
